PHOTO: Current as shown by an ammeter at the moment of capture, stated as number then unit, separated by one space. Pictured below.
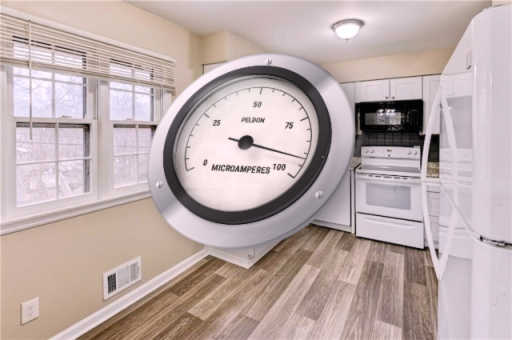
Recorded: 92.5 µA
